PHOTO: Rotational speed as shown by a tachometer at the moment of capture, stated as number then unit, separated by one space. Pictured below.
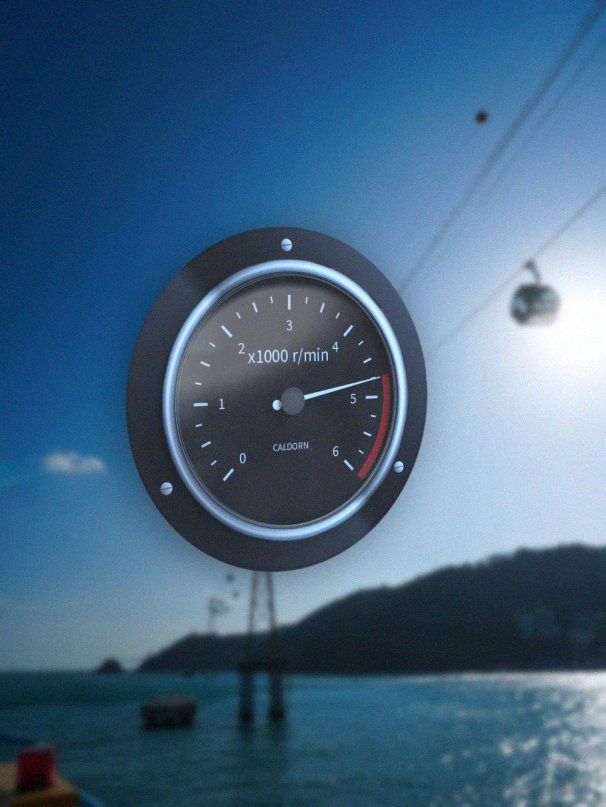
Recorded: 4750 rpm
